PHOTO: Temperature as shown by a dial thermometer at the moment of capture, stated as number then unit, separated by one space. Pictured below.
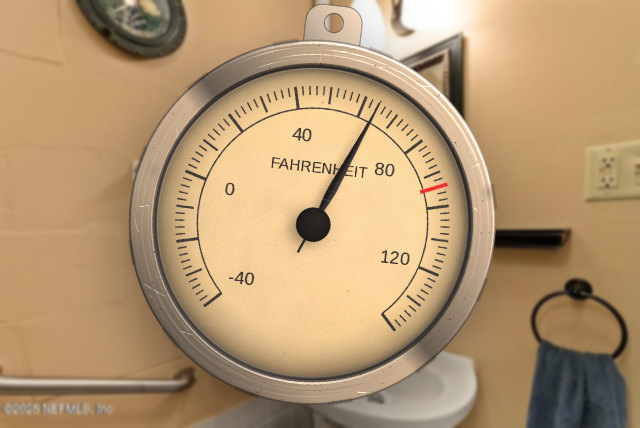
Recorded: 64 °F
